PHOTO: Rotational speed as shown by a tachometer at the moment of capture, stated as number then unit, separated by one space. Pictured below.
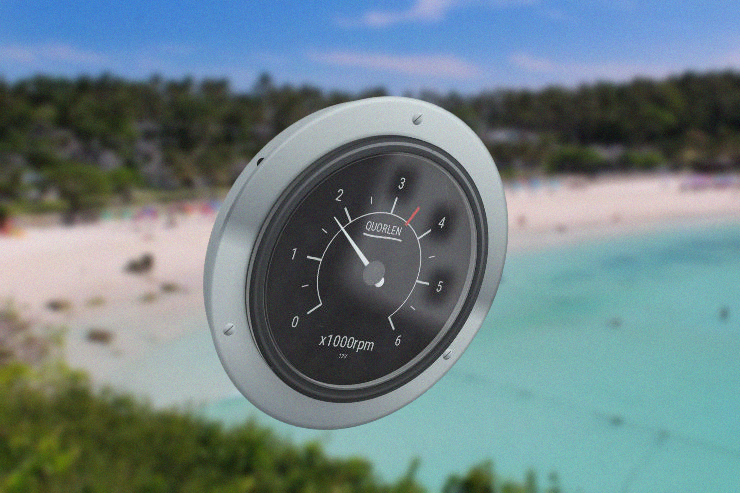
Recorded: 1750 rpm
